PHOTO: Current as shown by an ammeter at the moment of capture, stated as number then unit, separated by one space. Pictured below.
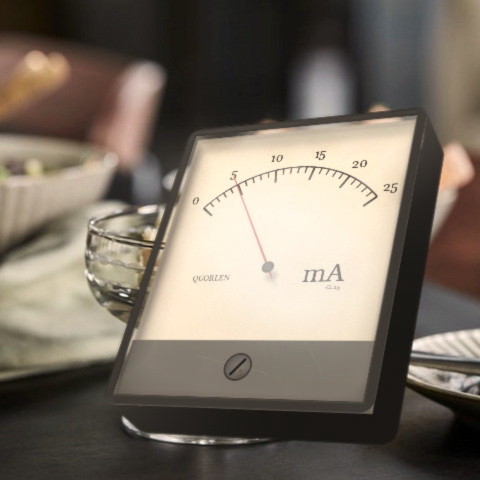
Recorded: 5 mA
